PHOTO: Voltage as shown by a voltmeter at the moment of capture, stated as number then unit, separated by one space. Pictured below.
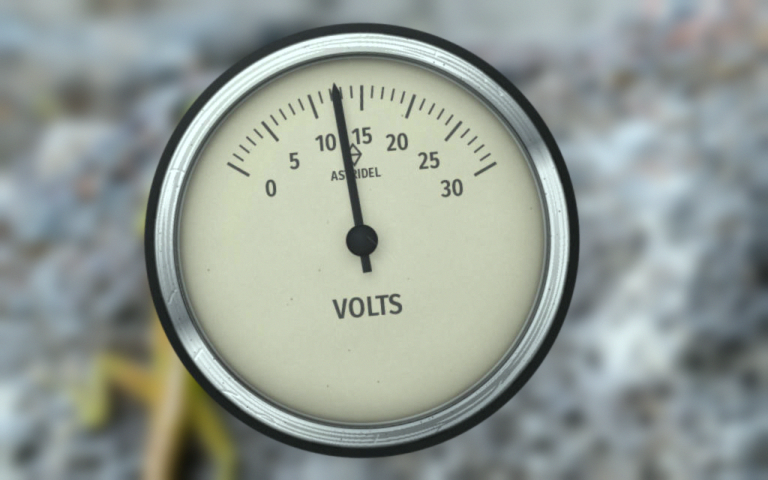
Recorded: 12.5 V
